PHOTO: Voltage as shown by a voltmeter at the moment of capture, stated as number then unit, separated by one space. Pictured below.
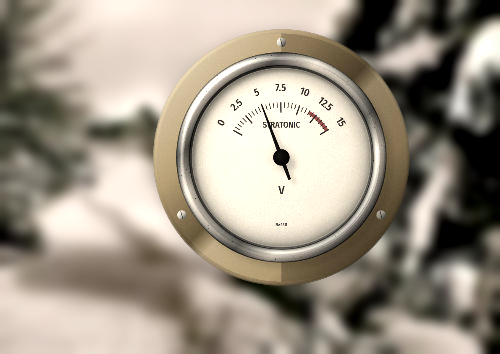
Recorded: 5 V
